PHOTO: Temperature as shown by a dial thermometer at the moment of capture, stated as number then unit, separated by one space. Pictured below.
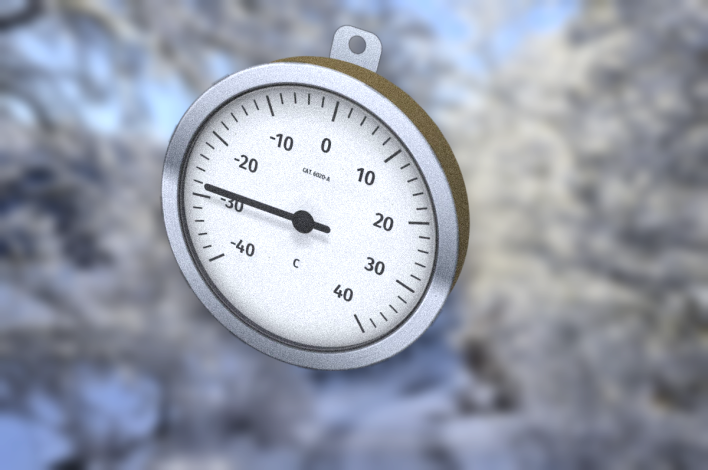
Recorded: -28 °C
